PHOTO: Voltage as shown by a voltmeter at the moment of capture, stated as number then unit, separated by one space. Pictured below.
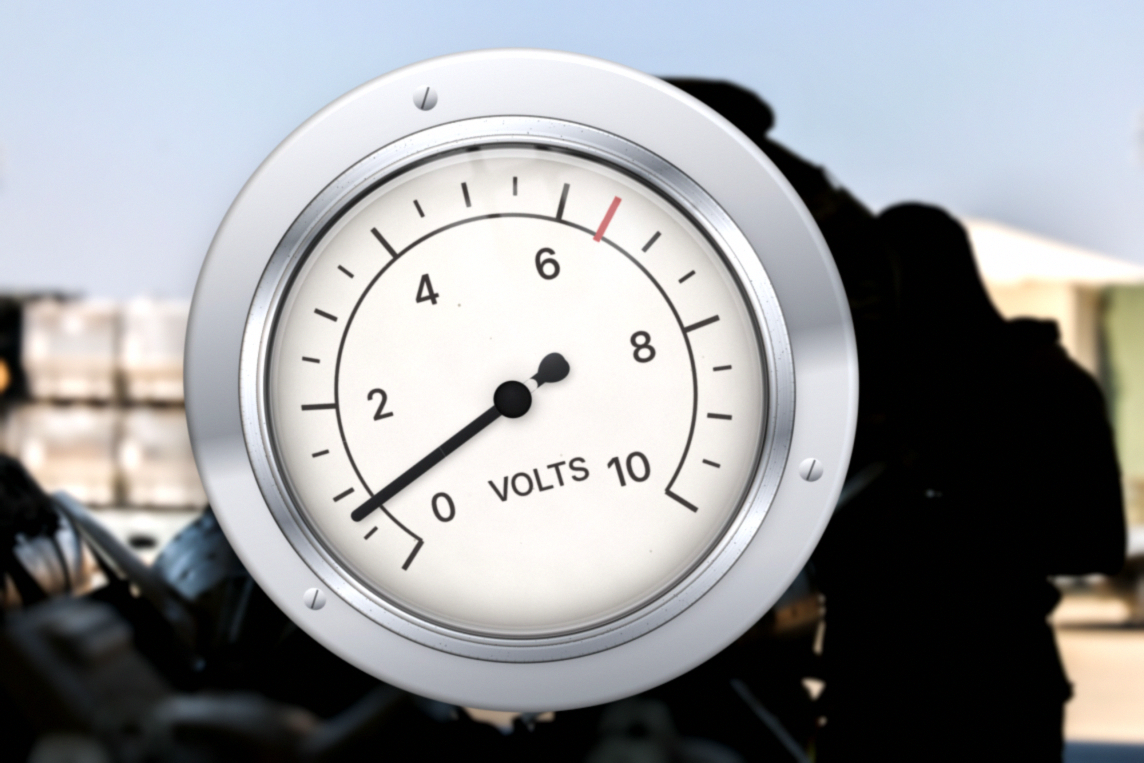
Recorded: 0.75 V
